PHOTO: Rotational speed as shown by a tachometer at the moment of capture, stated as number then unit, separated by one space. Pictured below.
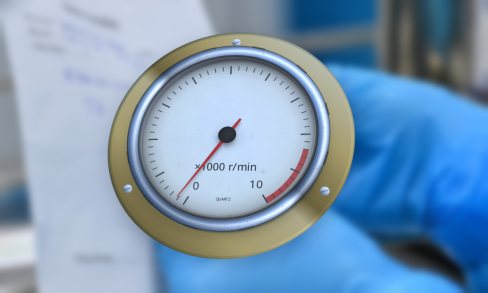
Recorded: 200 rpm
